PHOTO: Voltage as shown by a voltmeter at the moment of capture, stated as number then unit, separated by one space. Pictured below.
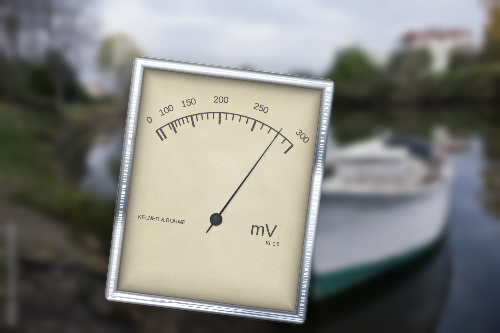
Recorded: 280 mV
